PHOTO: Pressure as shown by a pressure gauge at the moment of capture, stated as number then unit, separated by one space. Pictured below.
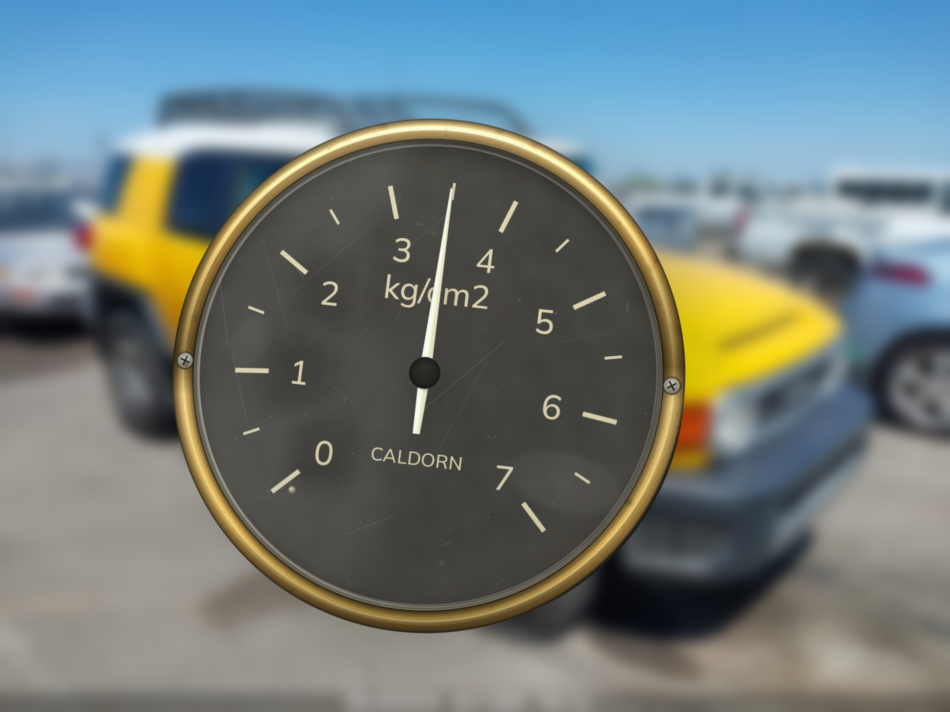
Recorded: 3.5 kg/cm²
